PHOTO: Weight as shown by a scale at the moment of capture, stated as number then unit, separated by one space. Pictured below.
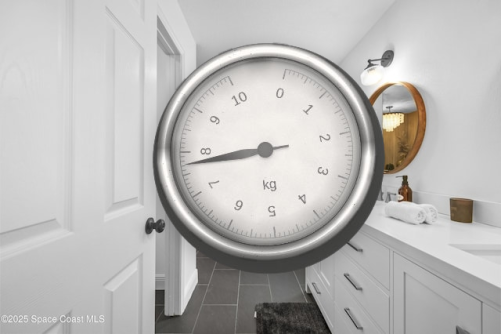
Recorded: 7.7 kg
